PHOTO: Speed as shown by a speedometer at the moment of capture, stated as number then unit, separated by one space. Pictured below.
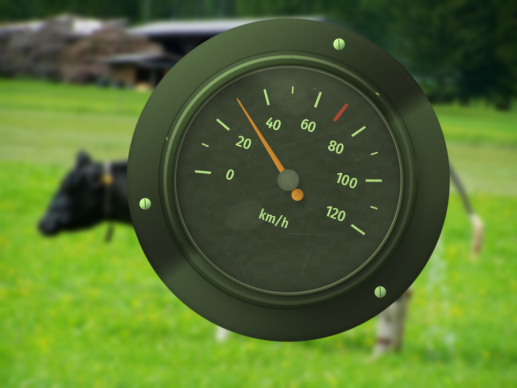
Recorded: 30 km/h
